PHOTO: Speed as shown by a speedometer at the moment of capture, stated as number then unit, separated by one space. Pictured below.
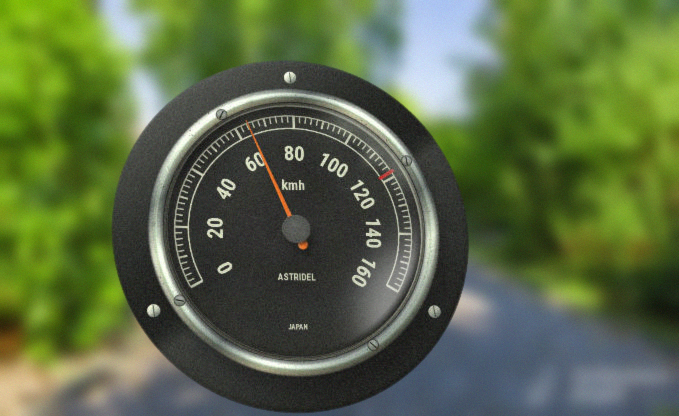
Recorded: 64 km/h
